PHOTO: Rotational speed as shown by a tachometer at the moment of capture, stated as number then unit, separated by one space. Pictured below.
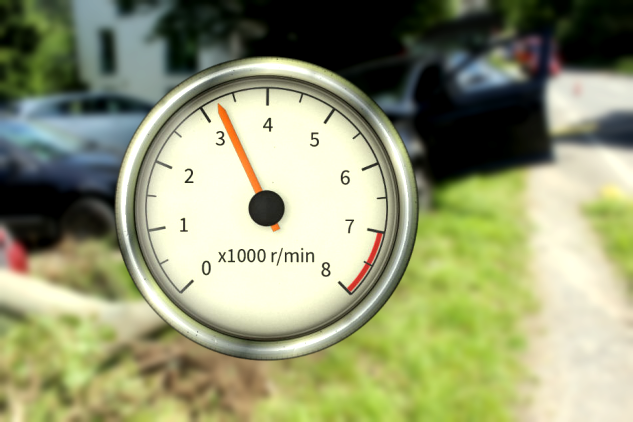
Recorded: 3250 rpm
